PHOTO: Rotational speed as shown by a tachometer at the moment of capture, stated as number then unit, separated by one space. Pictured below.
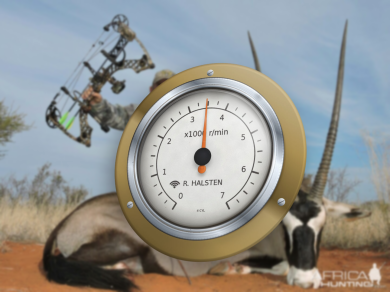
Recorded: 3500 rpm
